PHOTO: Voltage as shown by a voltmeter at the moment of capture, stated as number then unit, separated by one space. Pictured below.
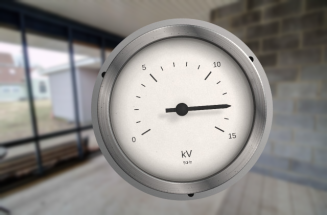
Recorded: 13 kV
